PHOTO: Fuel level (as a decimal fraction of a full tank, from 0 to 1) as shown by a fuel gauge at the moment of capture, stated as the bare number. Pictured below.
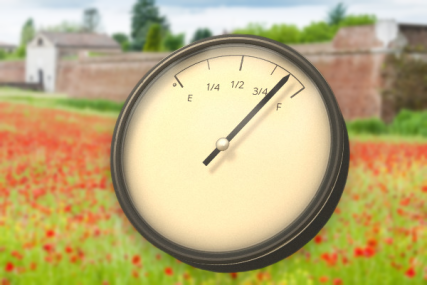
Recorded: 0.875
